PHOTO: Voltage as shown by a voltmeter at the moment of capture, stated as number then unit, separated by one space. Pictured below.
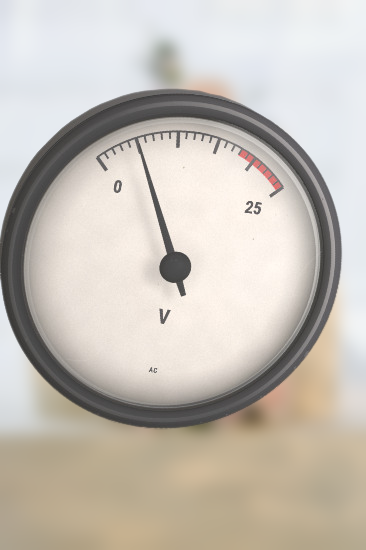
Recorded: 5 V
